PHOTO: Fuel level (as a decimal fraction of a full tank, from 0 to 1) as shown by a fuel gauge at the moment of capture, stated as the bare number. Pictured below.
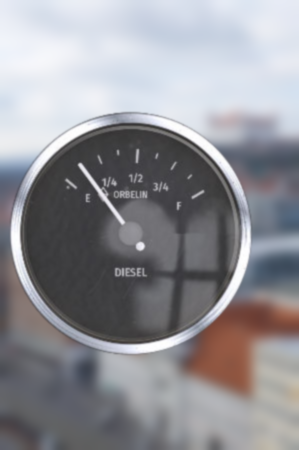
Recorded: 0.125
